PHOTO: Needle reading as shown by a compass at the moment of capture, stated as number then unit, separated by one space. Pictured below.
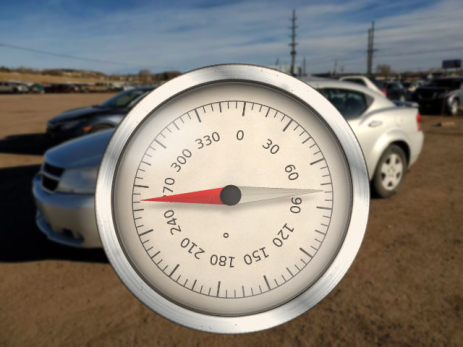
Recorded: 260 °
